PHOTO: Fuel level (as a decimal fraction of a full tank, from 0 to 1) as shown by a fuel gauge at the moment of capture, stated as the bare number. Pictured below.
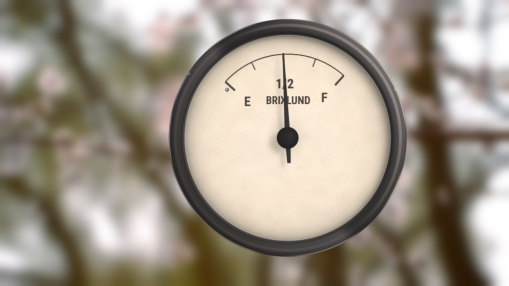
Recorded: 0.5
